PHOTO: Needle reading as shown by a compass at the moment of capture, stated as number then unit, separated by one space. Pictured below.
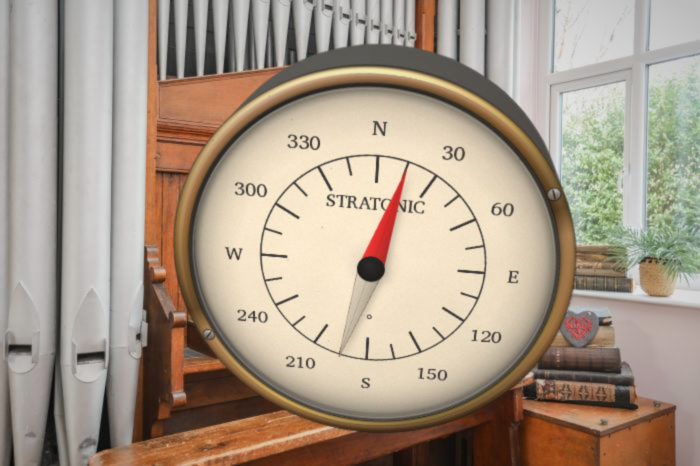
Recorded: 15 °
